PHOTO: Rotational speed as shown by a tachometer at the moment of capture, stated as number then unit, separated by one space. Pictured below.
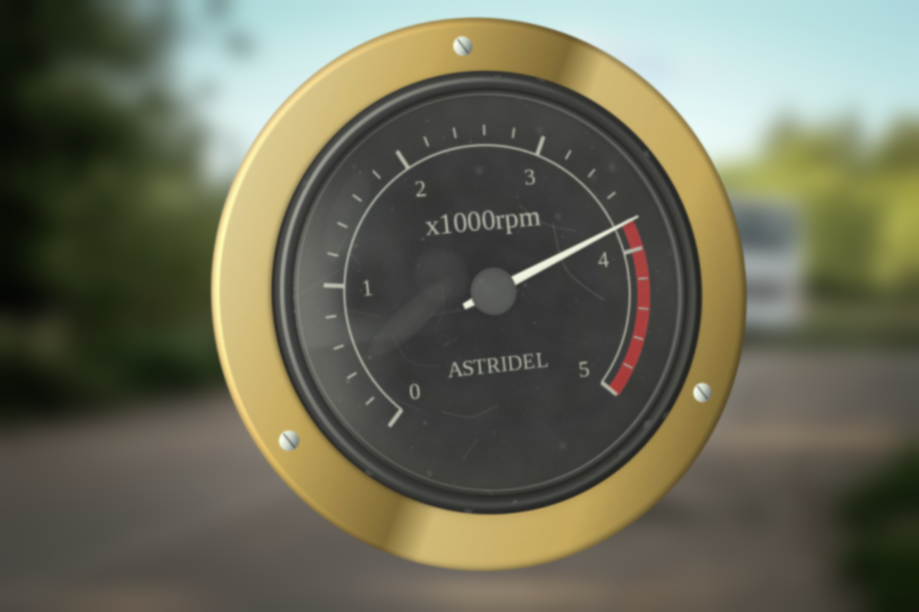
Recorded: 3800 rpm
